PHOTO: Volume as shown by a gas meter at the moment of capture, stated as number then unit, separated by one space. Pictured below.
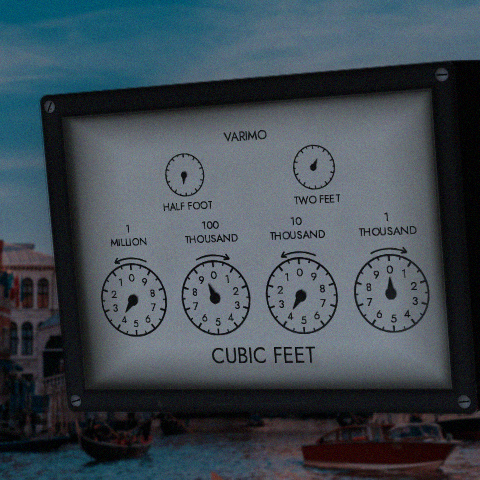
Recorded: 394000 ft³
